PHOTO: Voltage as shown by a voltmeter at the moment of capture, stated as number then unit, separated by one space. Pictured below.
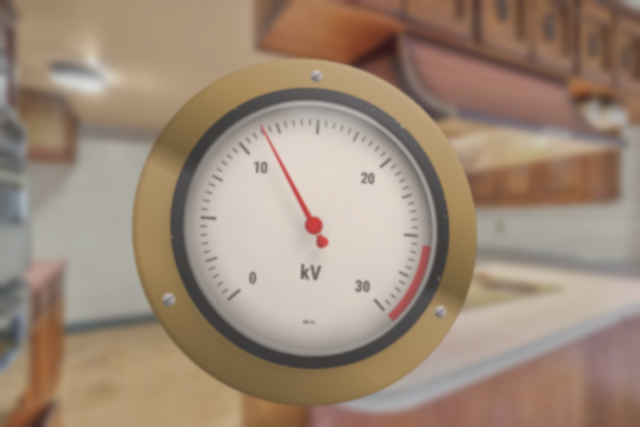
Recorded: 11.5 kV
